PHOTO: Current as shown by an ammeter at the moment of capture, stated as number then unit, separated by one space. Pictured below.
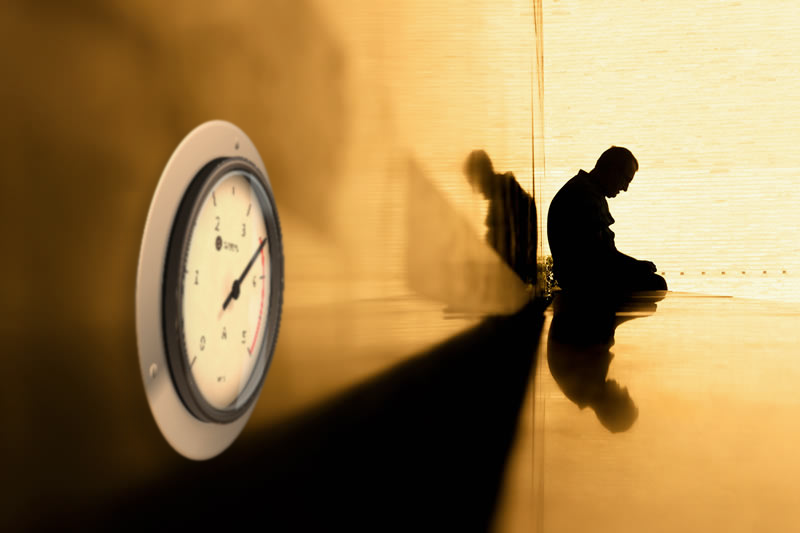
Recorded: 3.5 A
